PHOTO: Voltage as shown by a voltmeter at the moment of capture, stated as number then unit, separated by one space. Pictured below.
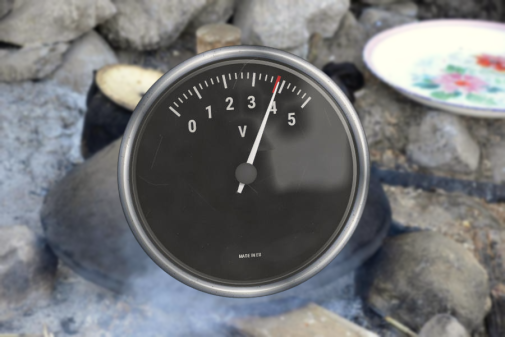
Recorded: 3.8 V
